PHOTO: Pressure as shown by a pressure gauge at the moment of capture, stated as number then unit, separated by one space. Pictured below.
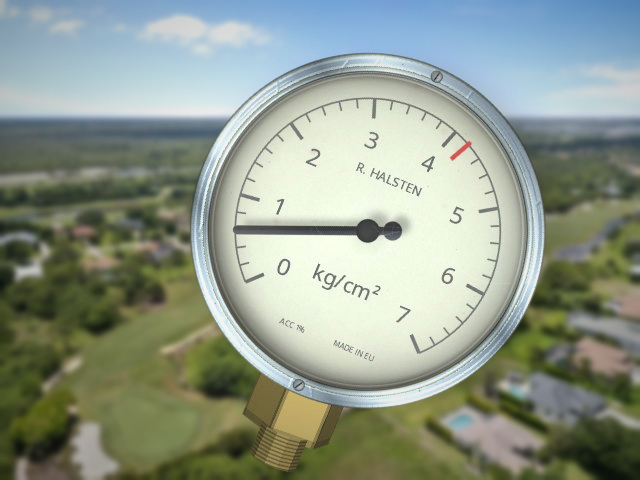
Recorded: 0.6 kg/cm²
